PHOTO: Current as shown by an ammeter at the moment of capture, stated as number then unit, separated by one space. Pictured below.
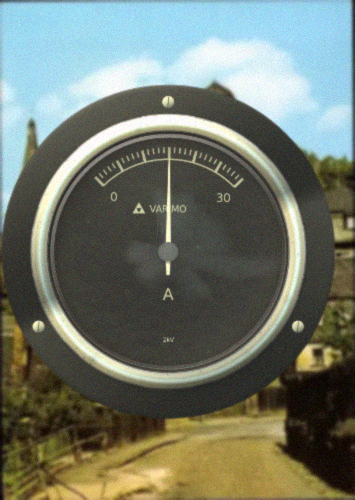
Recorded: 15 A
